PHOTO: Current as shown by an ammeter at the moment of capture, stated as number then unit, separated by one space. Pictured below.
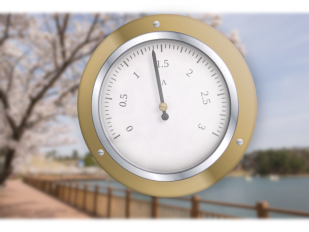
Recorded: 1.4 kA
